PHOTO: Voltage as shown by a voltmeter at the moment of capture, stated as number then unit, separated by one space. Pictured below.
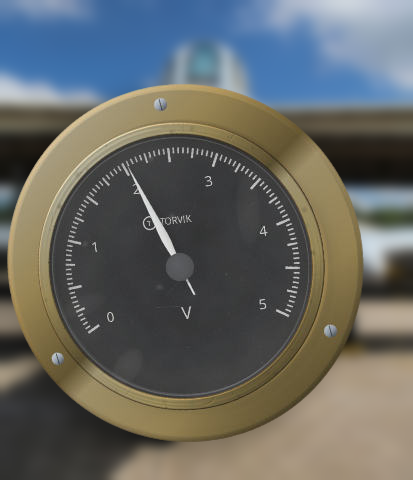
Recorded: 2.05 V
